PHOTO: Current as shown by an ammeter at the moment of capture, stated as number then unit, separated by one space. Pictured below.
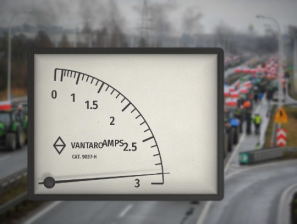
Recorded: 2.9 A
